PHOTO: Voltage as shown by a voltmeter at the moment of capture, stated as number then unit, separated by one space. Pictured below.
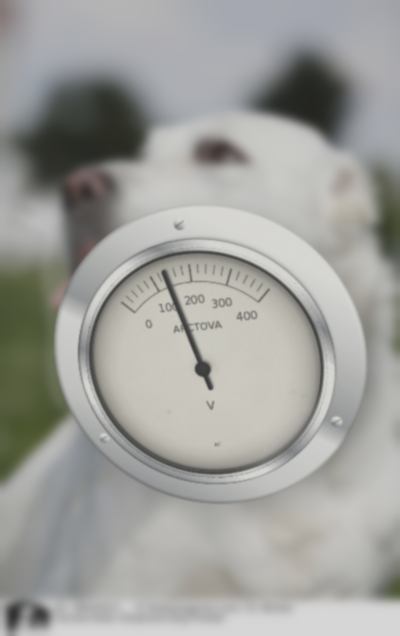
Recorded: 140 V
